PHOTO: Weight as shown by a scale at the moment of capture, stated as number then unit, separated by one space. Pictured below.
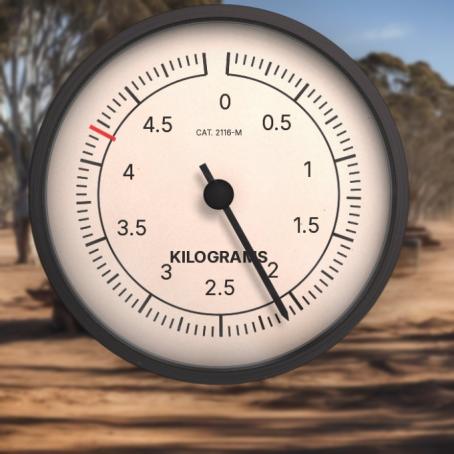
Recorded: 2.1 kg
